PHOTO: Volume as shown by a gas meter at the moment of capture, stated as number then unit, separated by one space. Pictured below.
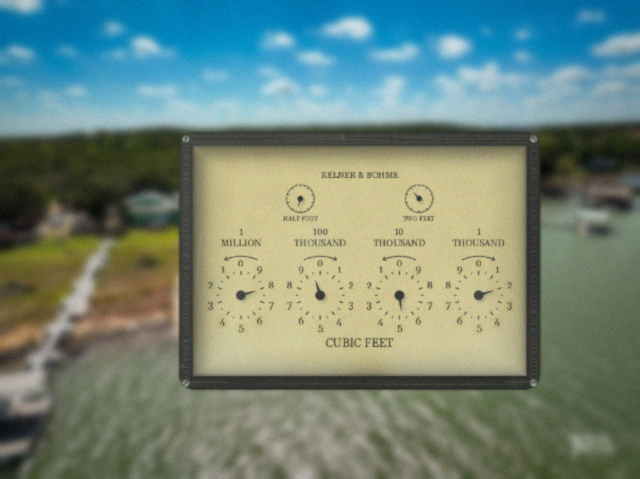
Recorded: 795200 ft³
